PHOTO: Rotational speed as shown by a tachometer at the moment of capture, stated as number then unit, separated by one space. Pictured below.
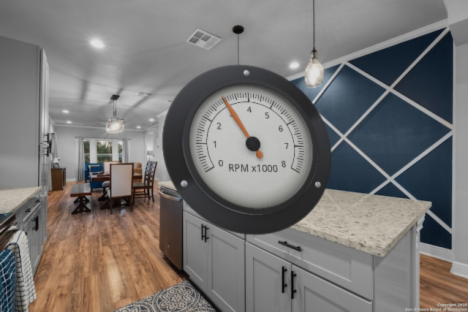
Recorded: 3000 rpm
